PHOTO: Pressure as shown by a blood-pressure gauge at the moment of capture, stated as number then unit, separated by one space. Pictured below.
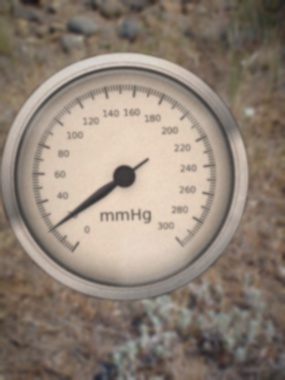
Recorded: 20 mmHg
